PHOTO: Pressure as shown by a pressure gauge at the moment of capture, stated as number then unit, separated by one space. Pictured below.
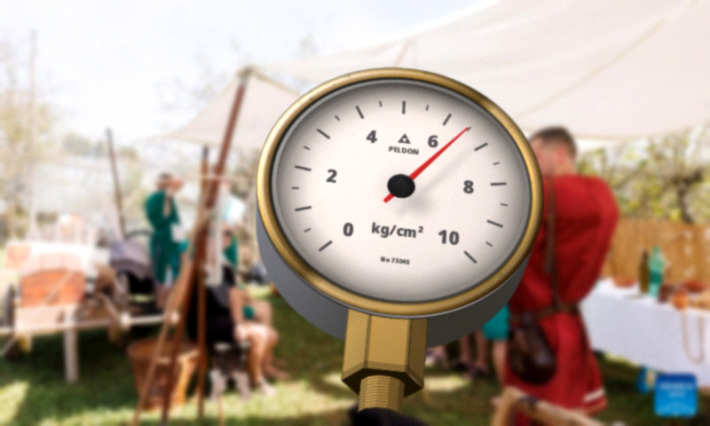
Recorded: 6.5 kg/cm²
